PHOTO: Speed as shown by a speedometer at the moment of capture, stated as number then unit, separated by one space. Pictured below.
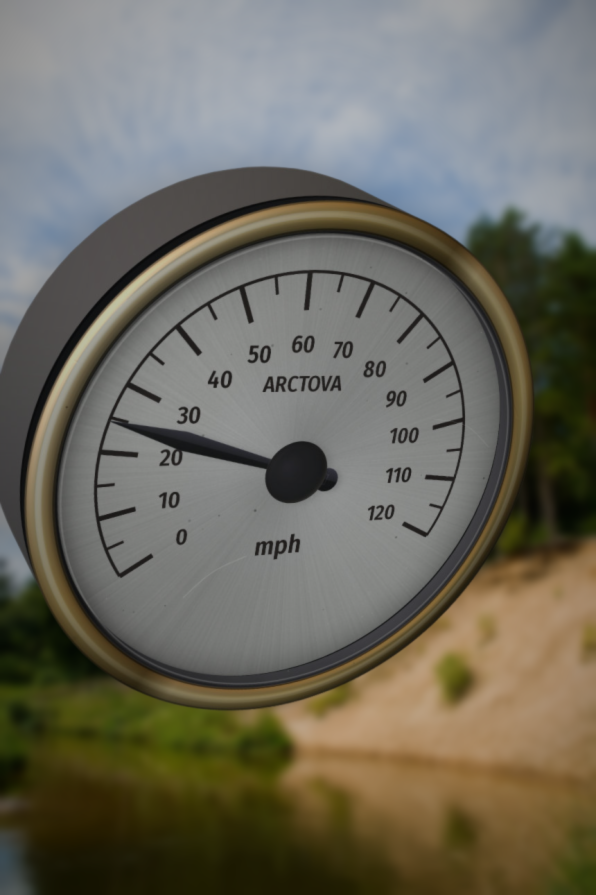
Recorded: 25 mph
